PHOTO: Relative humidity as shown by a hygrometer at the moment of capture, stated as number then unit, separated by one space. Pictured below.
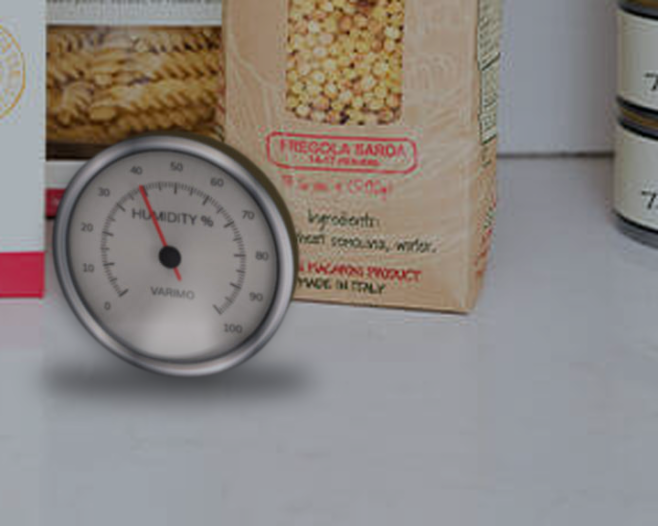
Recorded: 40 %
